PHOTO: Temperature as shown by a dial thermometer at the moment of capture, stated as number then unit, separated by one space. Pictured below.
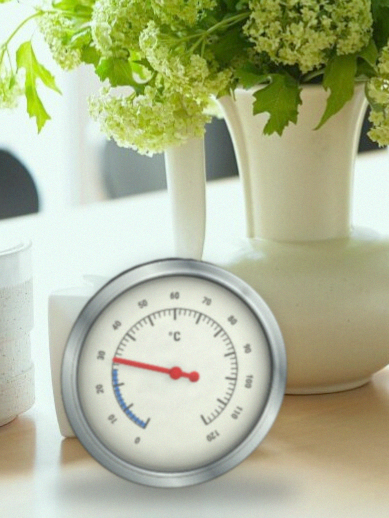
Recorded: 30 °C
